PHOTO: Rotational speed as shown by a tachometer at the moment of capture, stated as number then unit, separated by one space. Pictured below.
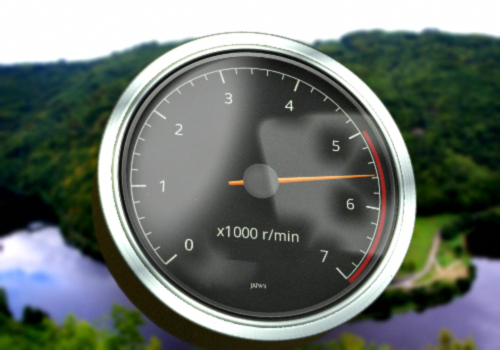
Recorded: 5600 rpm
